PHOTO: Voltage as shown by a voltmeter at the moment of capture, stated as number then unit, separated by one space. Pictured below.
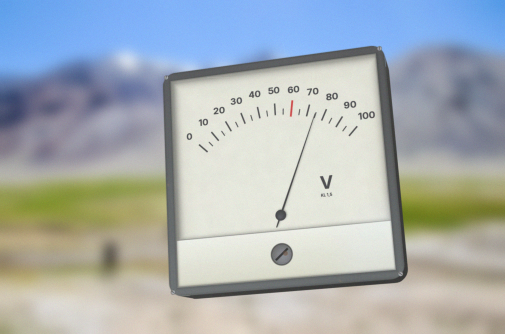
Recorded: 75 V
